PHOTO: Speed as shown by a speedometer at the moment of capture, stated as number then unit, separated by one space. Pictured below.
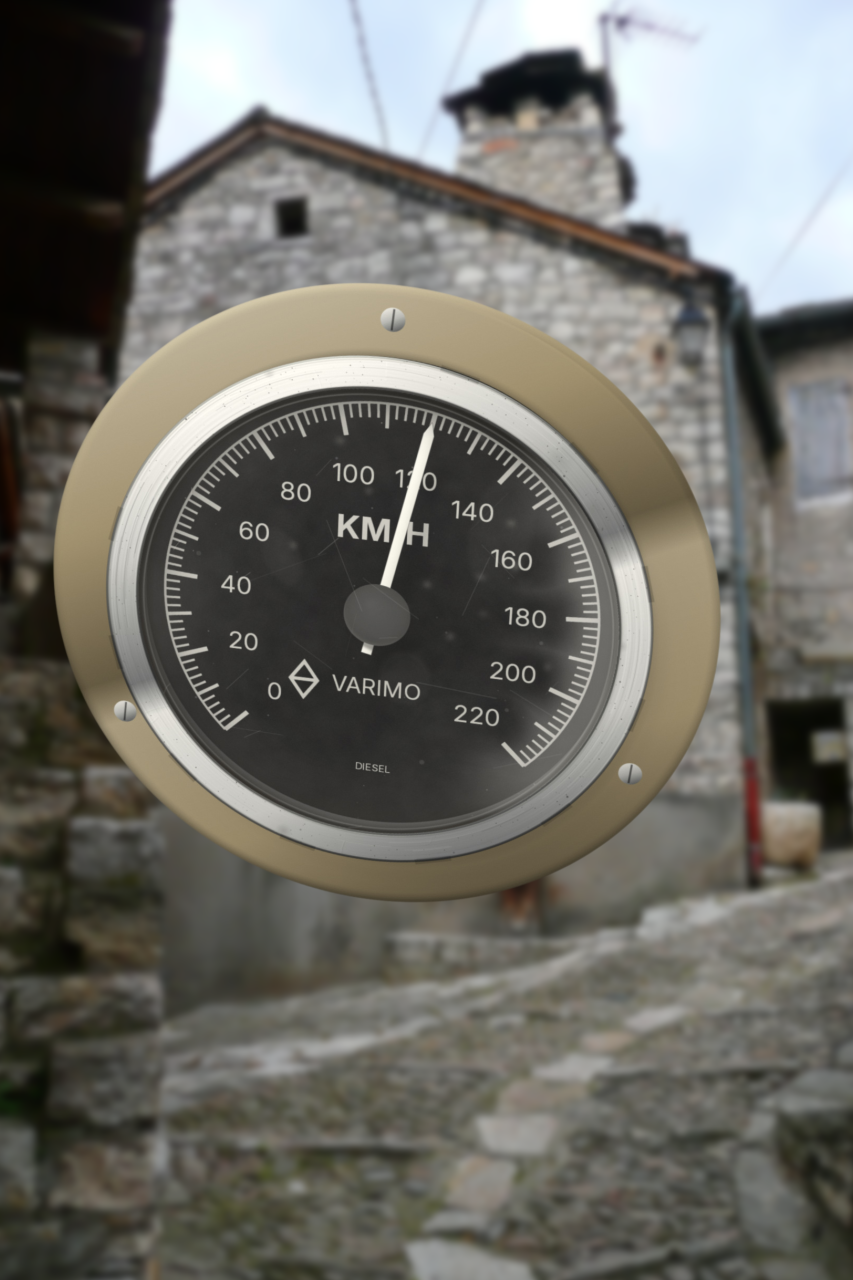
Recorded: 120 km/h
